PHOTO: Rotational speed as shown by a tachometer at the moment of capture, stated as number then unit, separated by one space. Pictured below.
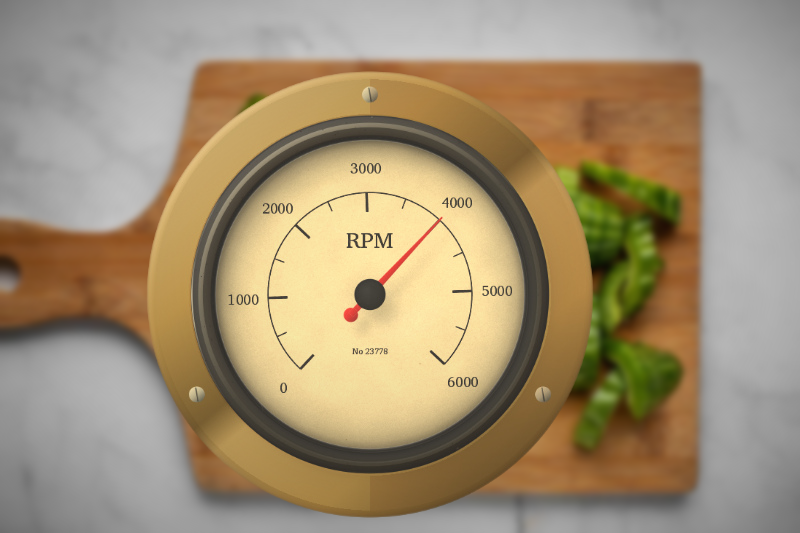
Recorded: 4000 rpm
